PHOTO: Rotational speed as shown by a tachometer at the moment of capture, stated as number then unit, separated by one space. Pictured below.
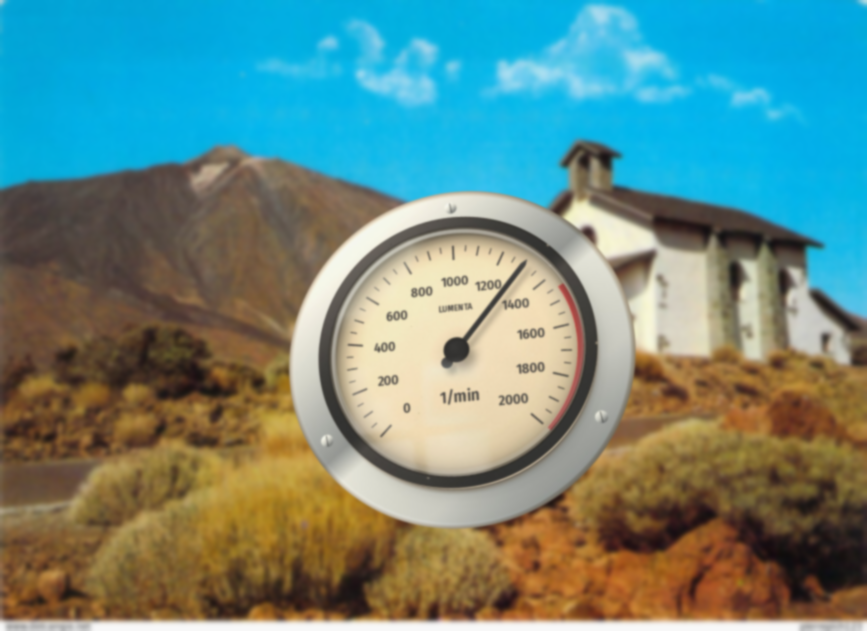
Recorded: 1300 rpm
